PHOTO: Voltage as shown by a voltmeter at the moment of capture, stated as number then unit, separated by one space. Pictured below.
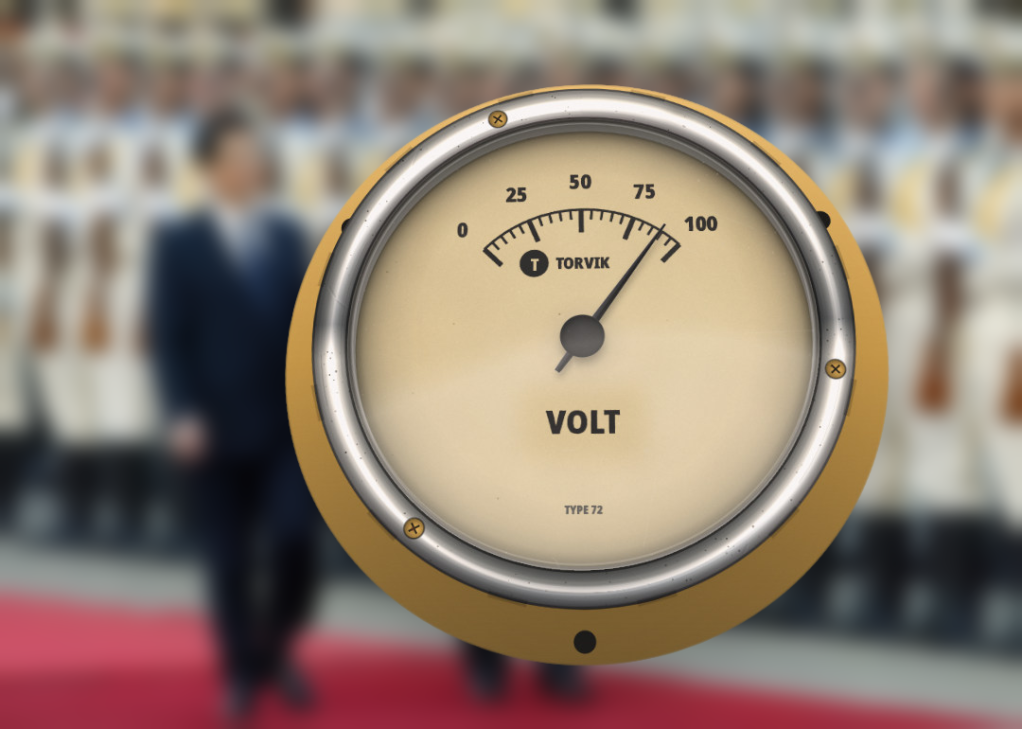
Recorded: 90 V
